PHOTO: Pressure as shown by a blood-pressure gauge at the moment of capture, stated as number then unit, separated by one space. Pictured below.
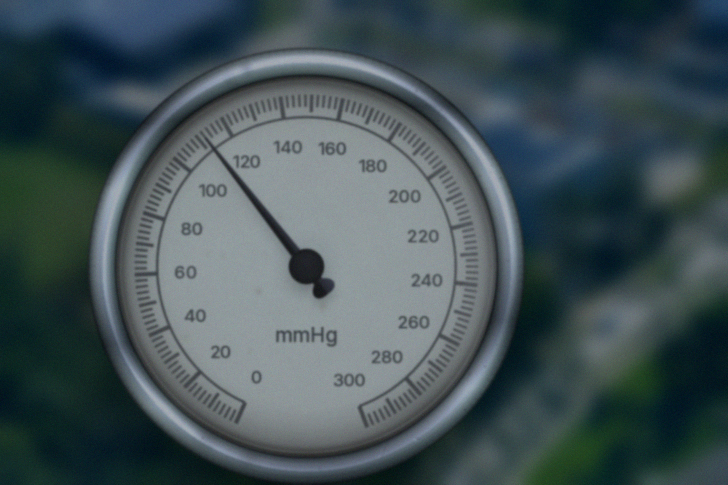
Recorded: 112 mmHg
